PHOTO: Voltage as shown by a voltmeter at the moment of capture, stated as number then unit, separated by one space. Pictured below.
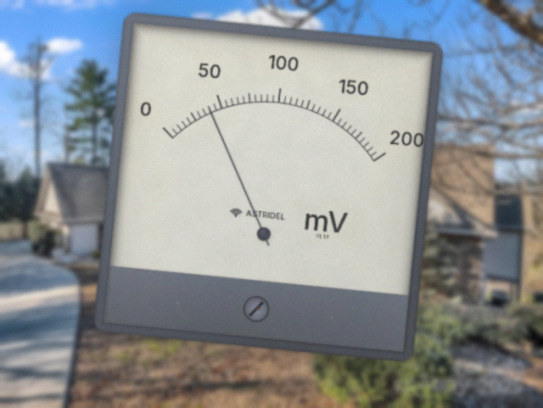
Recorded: 40 mV
